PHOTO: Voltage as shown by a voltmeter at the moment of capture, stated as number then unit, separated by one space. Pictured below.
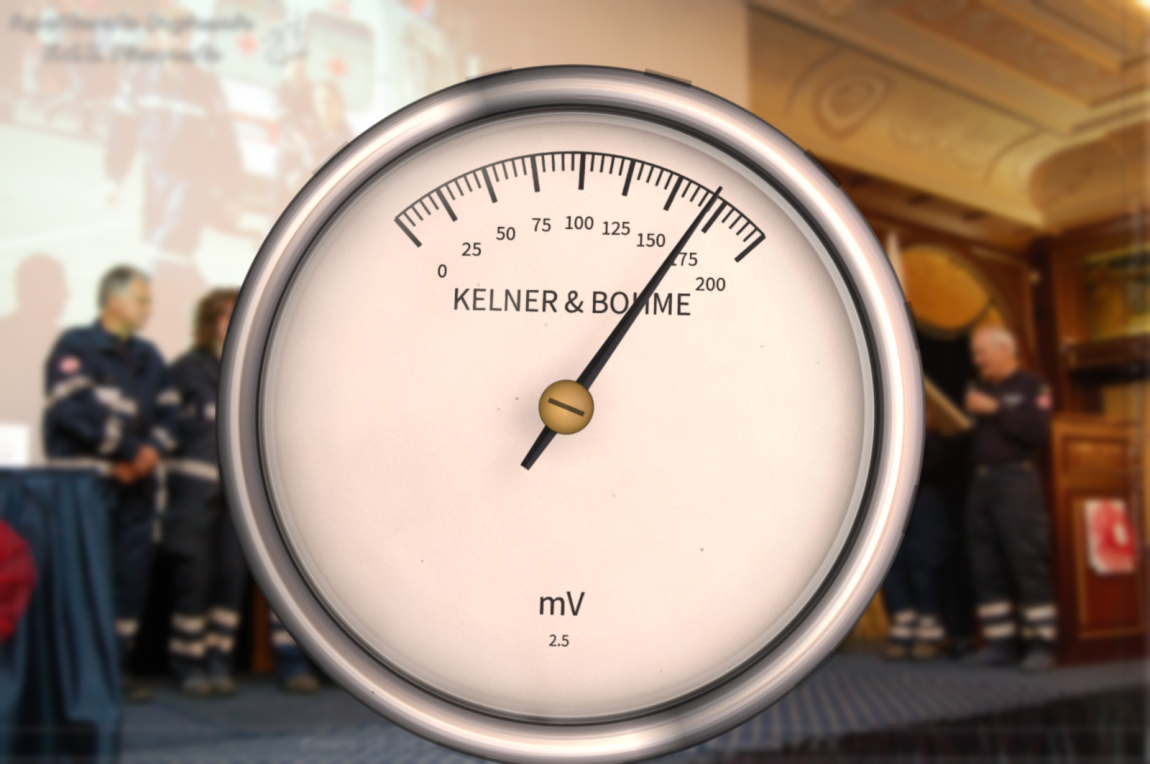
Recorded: 170 mV
